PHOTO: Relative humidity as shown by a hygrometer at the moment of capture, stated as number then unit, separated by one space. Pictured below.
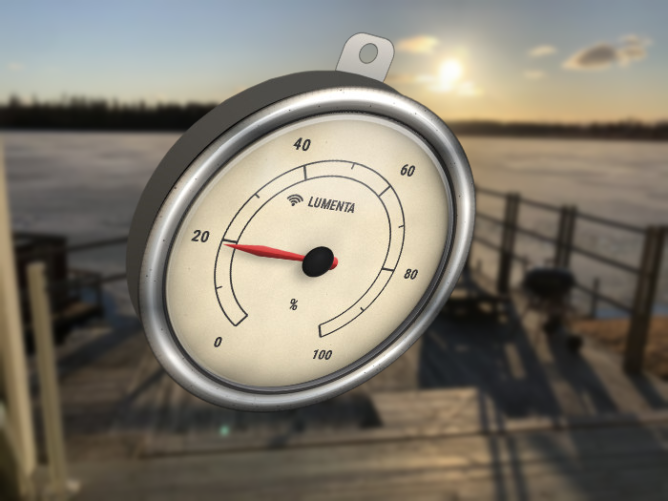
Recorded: 20 %
